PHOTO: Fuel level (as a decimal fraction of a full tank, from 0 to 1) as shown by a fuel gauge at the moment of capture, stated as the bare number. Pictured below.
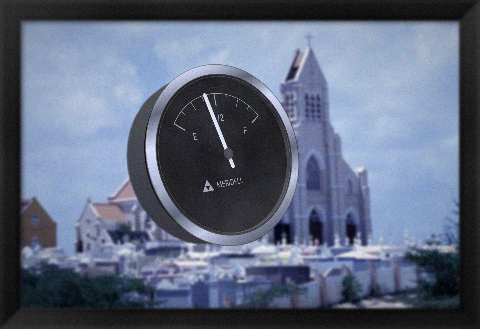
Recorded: 0.375
